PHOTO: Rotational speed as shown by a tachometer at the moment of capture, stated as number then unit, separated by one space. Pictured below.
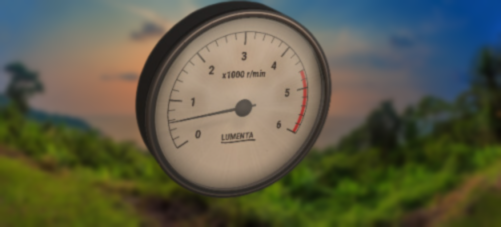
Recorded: 600 rpm
